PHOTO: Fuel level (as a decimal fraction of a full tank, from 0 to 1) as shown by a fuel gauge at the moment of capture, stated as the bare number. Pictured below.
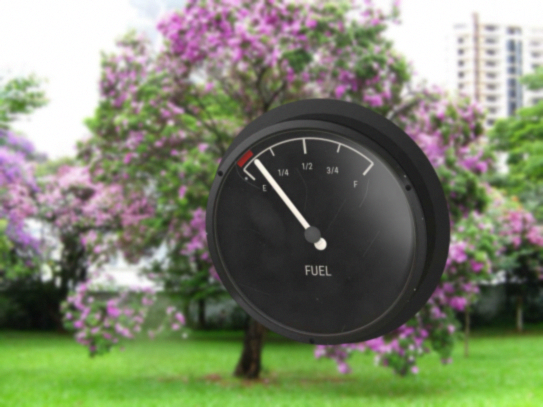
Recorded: 0.125
